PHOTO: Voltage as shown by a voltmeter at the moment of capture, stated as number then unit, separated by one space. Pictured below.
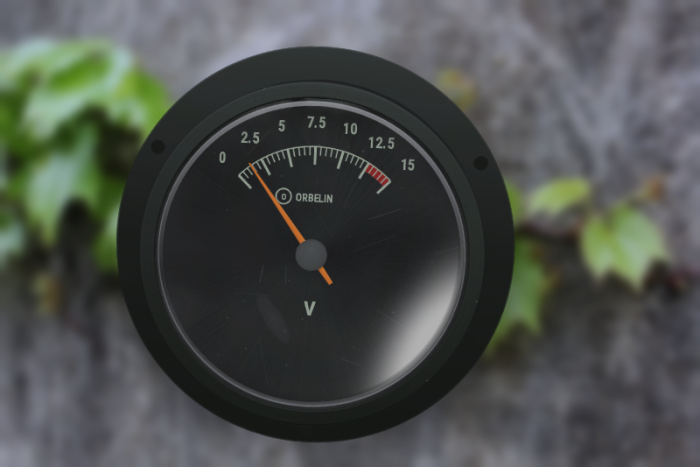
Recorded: 1.5 V
